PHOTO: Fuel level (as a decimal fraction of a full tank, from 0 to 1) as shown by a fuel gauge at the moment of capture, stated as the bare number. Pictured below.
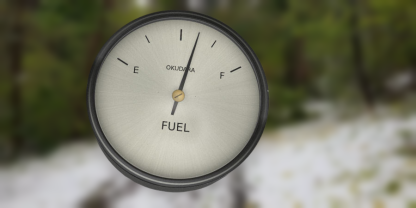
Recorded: 0.625
